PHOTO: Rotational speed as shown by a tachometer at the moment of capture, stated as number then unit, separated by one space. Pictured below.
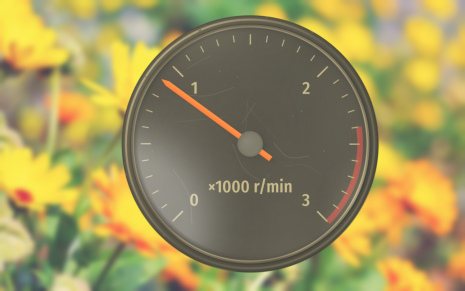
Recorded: 900 rpm
